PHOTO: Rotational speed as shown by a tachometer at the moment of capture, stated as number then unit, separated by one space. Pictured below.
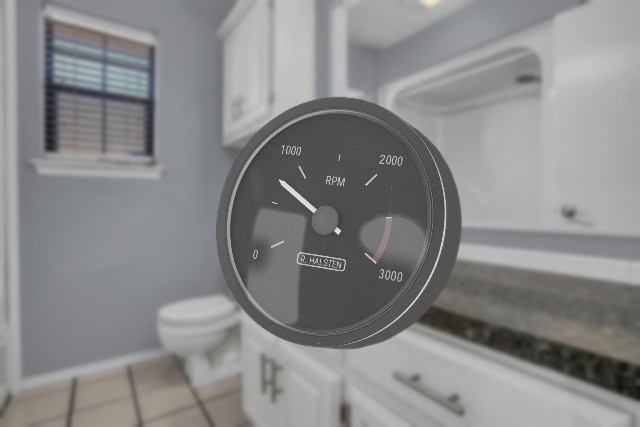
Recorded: 750 rpm
